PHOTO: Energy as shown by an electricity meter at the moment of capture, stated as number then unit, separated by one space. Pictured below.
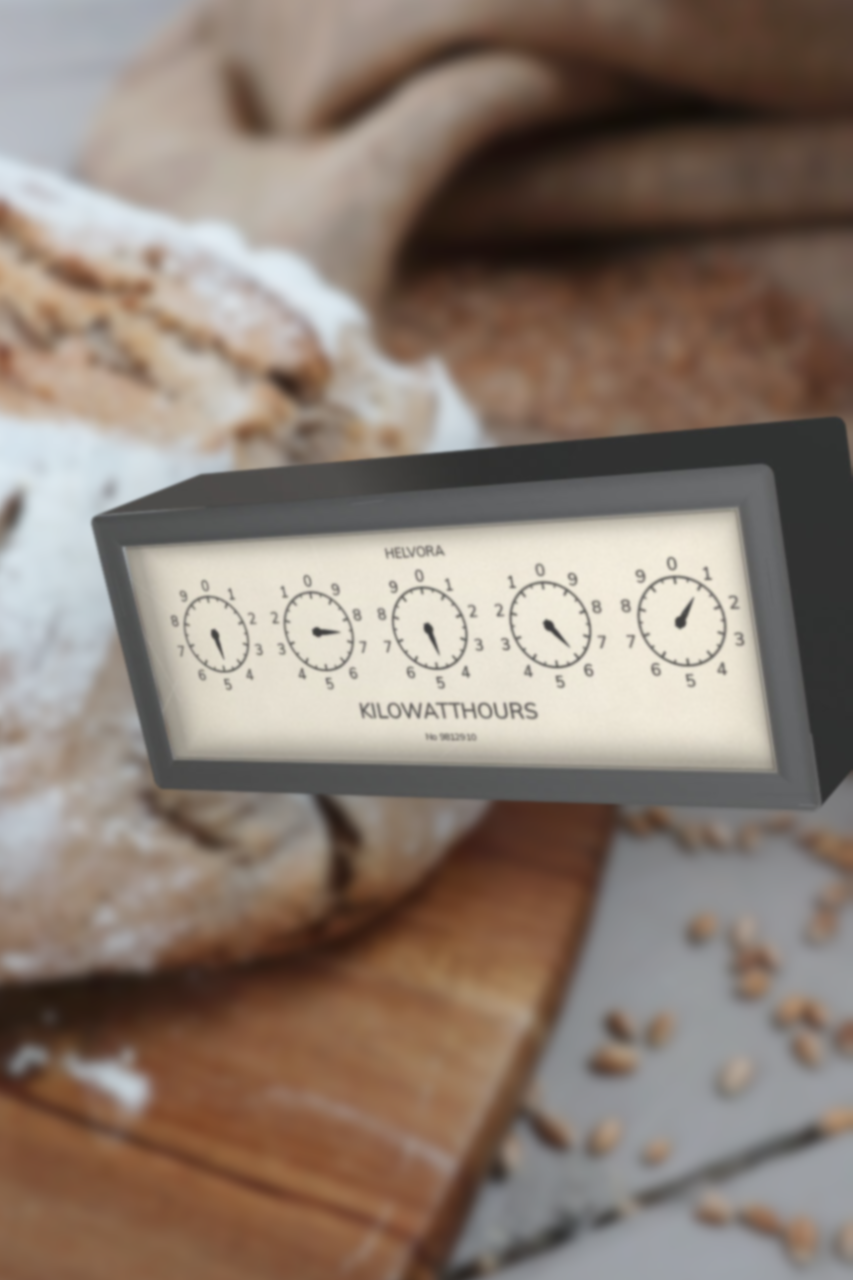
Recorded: 47461 kWh
